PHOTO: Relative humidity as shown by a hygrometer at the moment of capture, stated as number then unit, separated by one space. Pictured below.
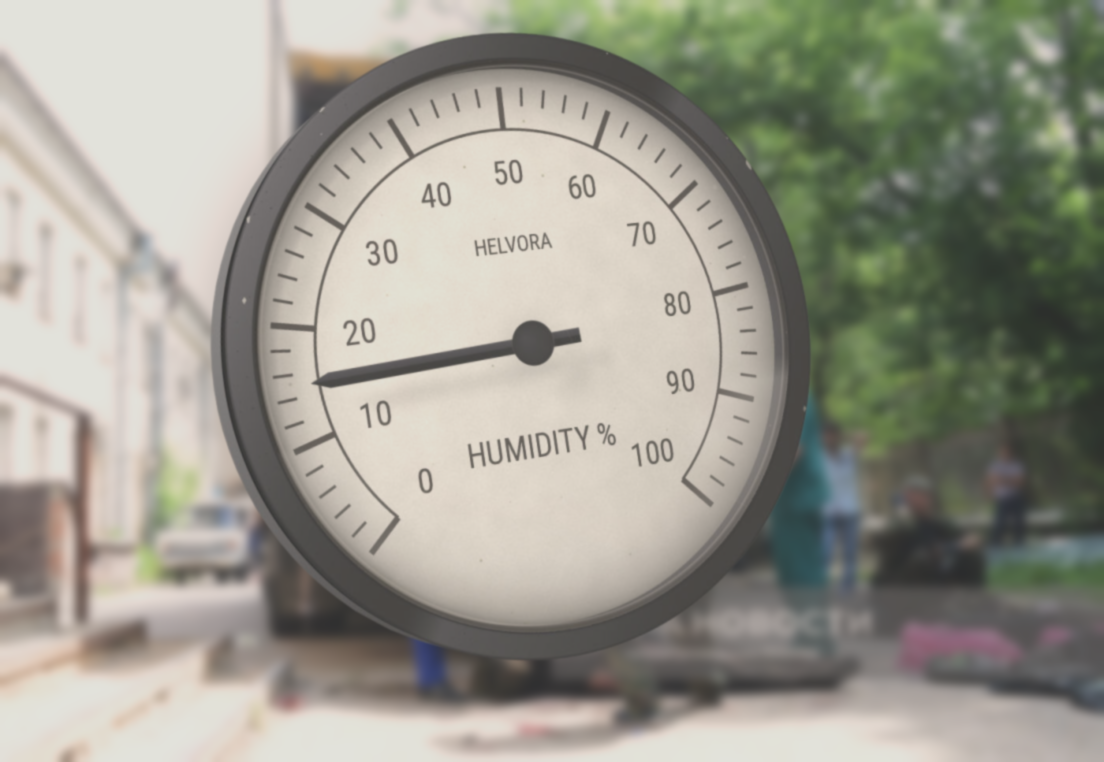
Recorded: 15 %
